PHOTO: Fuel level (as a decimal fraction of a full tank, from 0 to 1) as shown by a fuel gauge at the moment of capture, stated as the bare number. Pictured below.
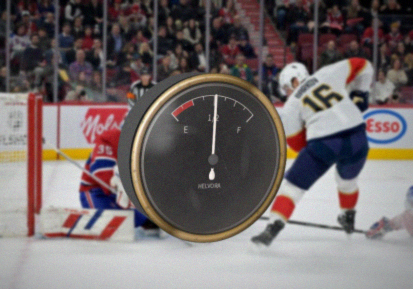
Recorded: 0.5
